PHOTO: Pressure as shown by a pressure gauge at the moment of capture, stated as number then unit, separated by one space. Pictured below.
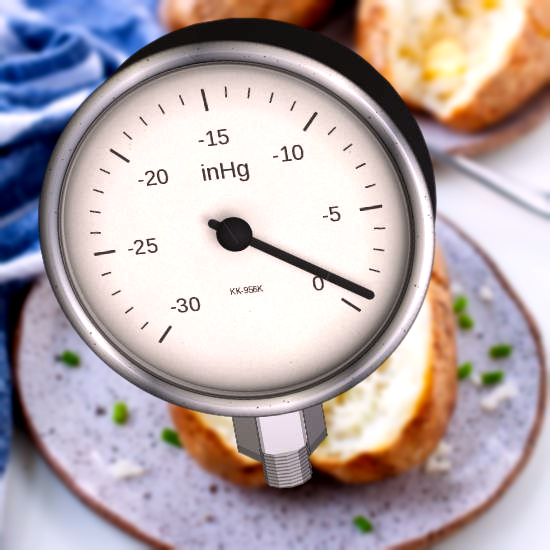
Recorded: -1 inHg
